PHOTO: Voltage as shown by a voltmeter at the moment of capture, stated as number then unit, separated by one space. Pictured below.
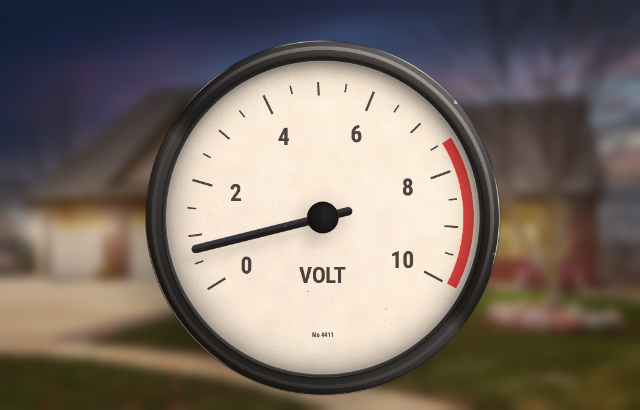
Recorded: 0.75 V
